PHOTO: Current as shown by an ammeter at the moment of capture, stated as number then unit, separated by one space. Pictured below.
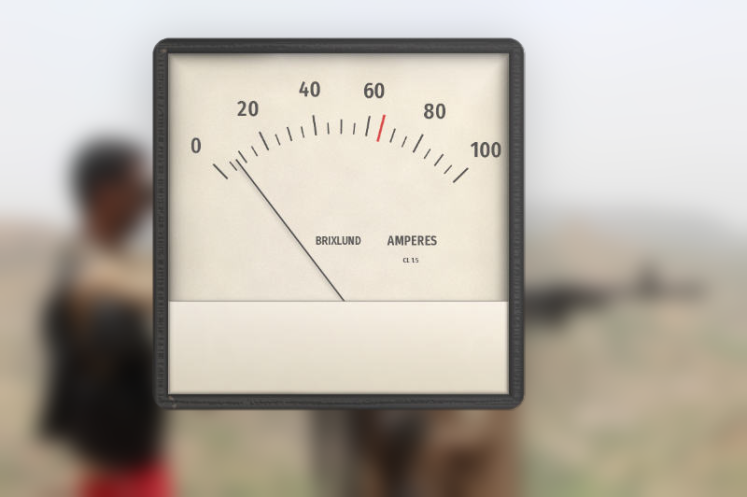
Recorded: 7.5 A
